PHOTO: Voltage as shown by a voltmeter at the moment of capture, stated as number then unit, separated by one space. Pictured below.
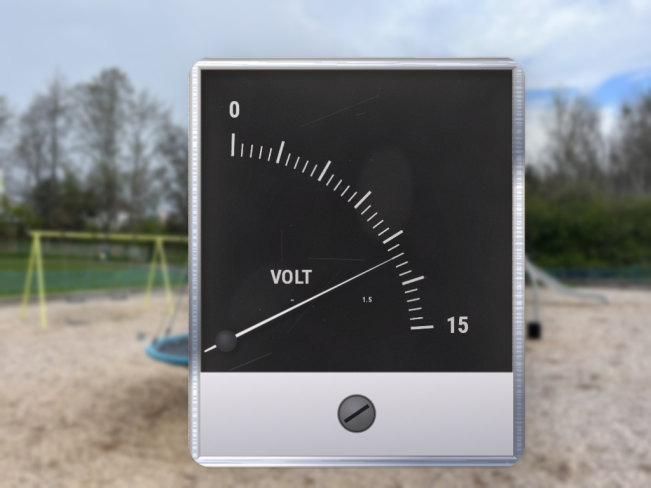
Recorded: 11 V
